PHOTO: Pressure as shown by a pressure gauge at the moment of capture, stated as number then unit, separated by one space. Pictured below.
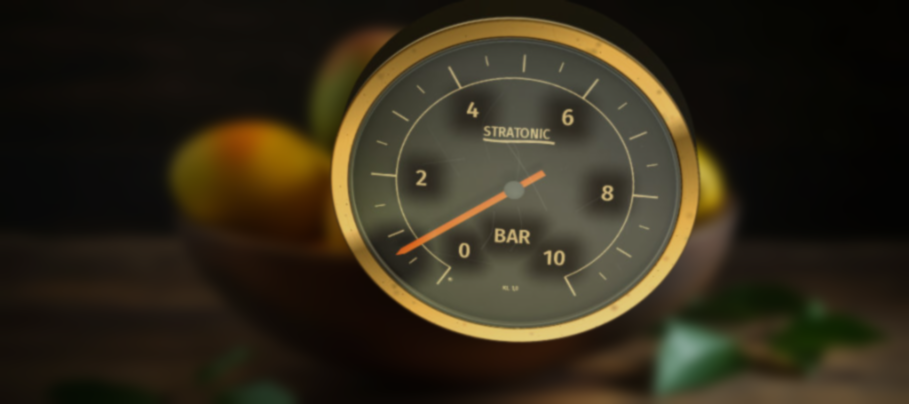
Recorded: 0.75 bar
